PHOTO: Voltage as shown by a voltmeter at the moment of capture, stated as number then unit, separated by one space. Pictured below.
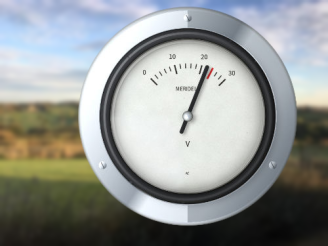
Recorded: 22 V
